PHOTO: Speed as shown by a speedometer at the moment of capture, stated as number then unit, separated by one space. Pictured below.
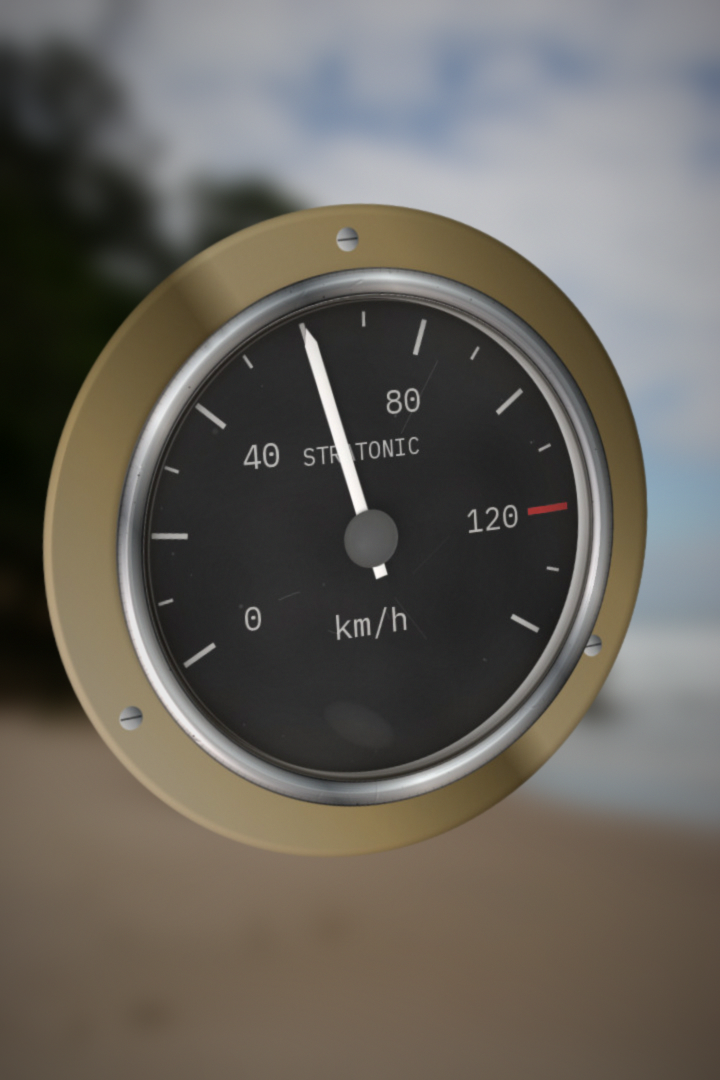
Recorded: 60 km/h
